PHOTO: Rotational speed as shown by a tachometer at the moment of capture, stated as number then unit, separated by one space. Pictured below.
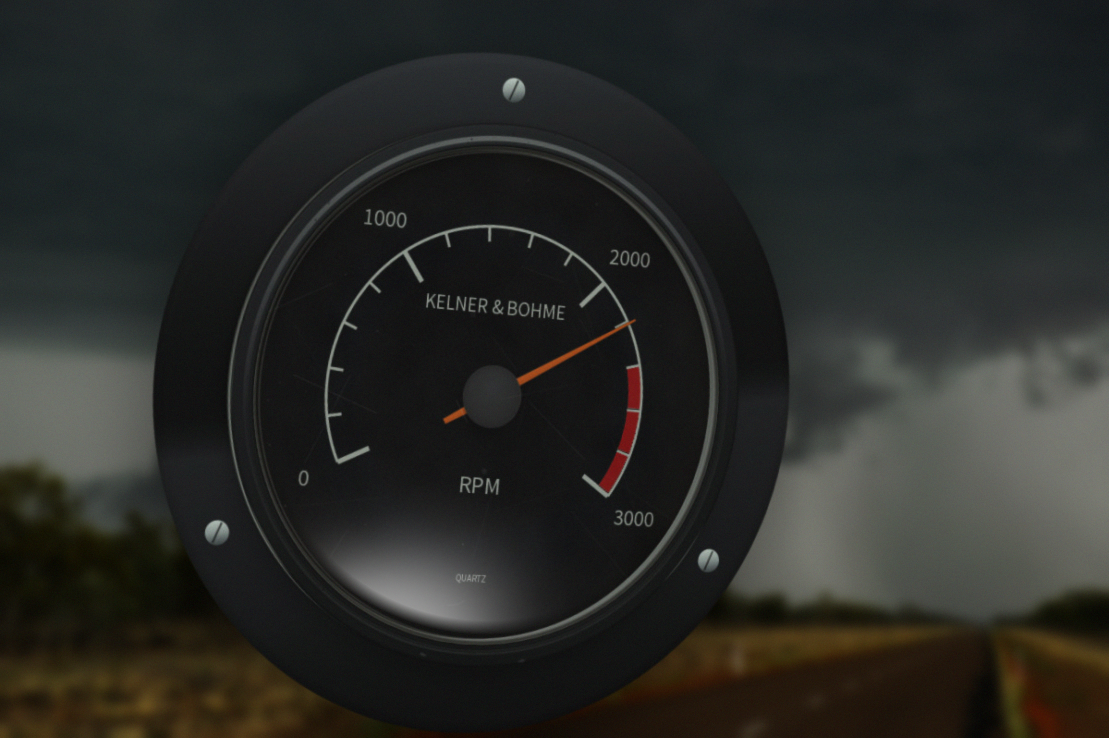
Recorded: 2200 rpm
